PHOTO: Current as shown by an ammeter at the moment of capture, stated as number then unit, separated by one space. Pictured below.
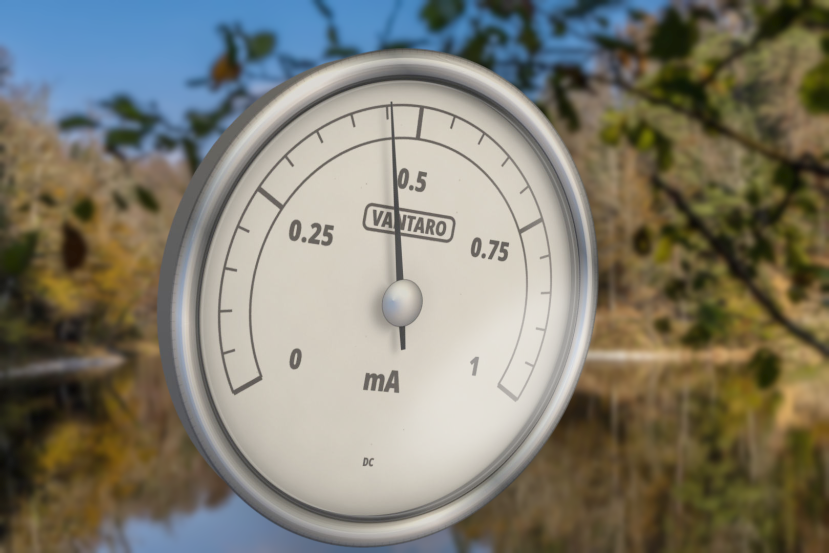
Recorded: 0.45 mA
